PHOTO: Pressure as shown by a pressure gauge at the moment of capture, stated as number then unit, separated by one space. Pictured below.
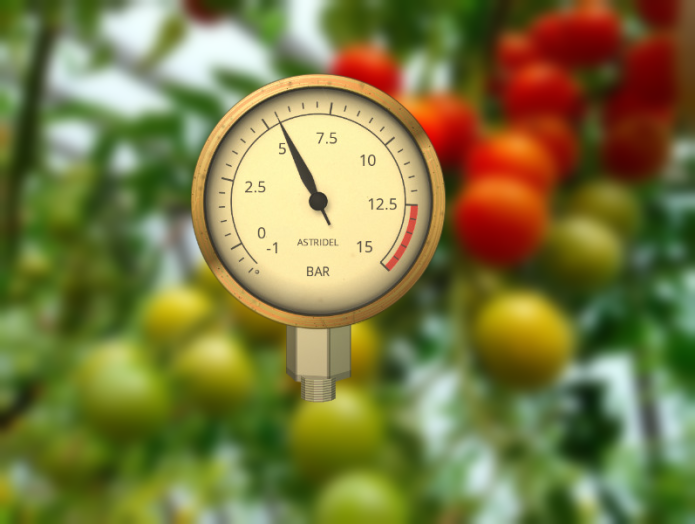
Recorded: 5.5 bar
